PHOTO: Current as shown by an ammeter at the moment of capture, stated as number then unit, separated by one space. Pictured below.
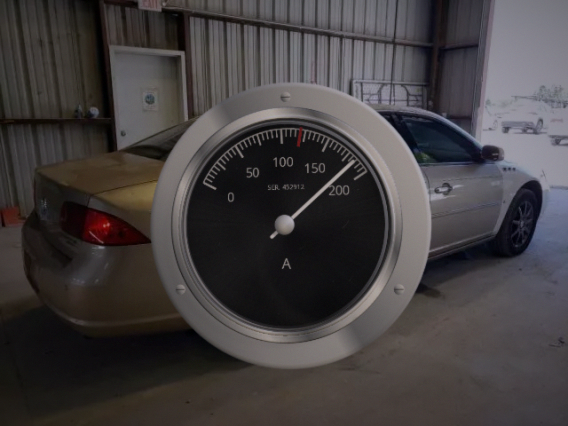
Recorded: 185 A
